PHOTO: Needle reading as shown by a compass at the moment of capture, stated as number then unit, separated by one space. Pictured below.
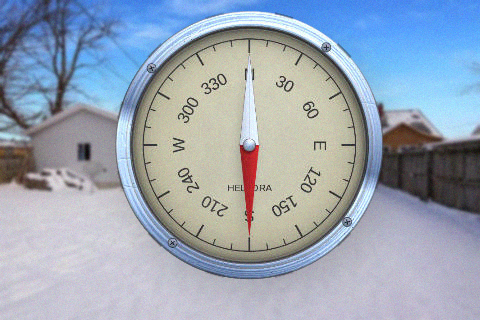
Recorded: 180 °
